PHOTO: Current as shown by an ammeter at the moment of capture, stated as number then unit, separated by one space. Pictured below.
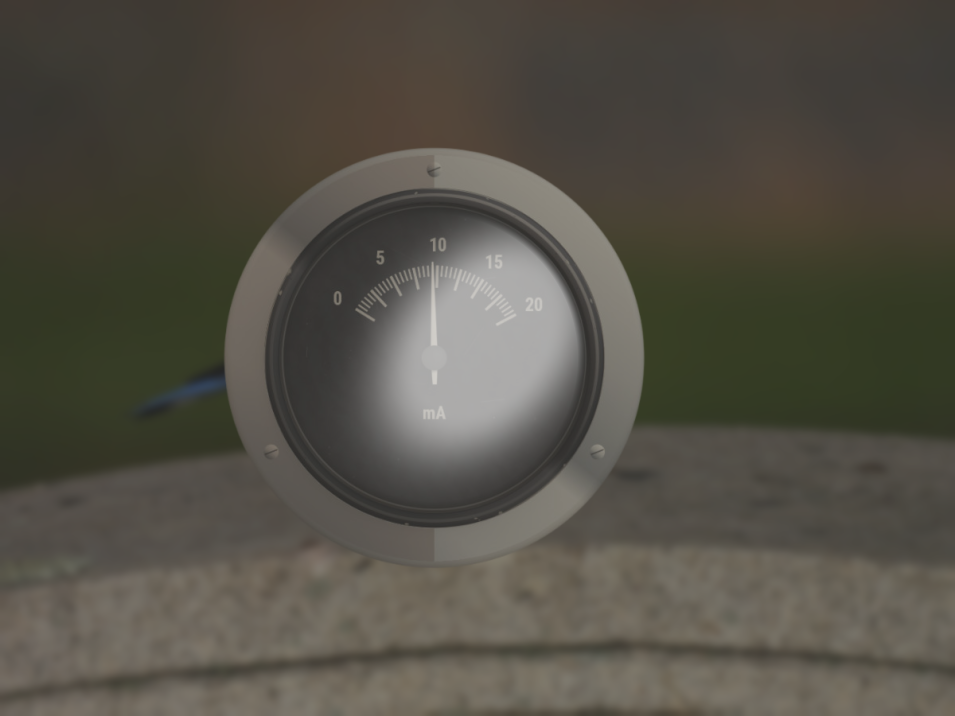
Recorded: 9.5 mA
